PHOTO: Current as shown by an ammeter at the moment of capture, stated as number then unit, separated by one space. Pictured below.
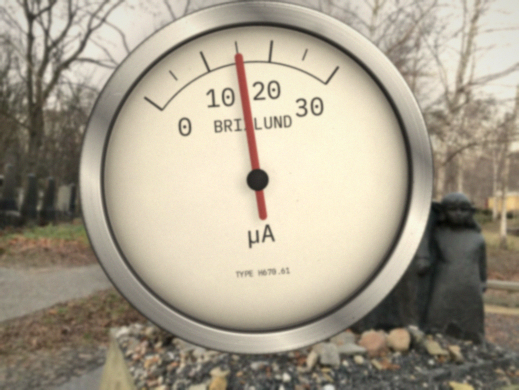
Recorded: 15 µA
